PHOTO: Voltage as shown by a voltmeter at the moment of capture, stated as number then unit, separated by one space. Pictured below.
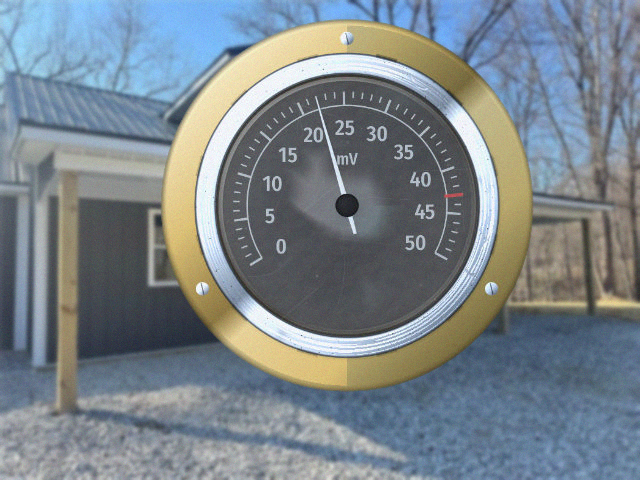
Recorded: 22 mV
